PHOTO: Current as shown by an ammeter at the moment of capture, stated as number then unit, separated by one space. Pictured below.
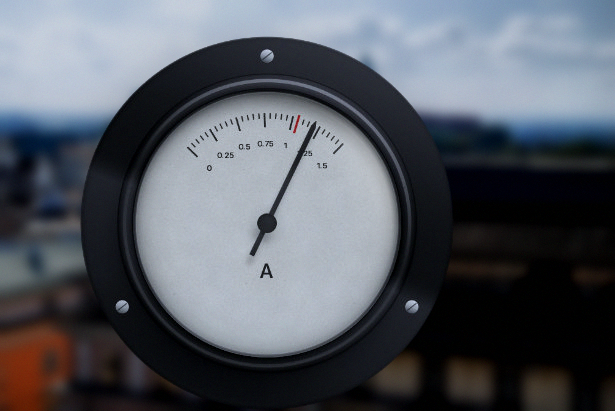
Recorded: 1.2 A
